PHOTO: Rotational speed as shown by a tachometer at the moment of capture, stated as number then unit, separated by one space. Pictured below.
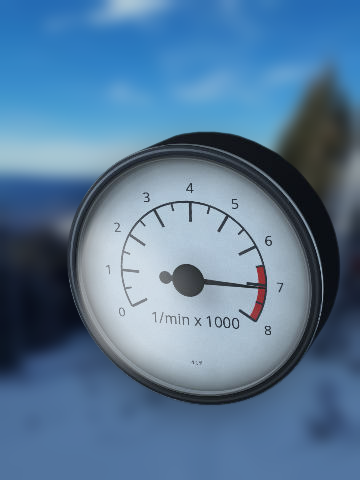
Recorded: 7000 rpm
